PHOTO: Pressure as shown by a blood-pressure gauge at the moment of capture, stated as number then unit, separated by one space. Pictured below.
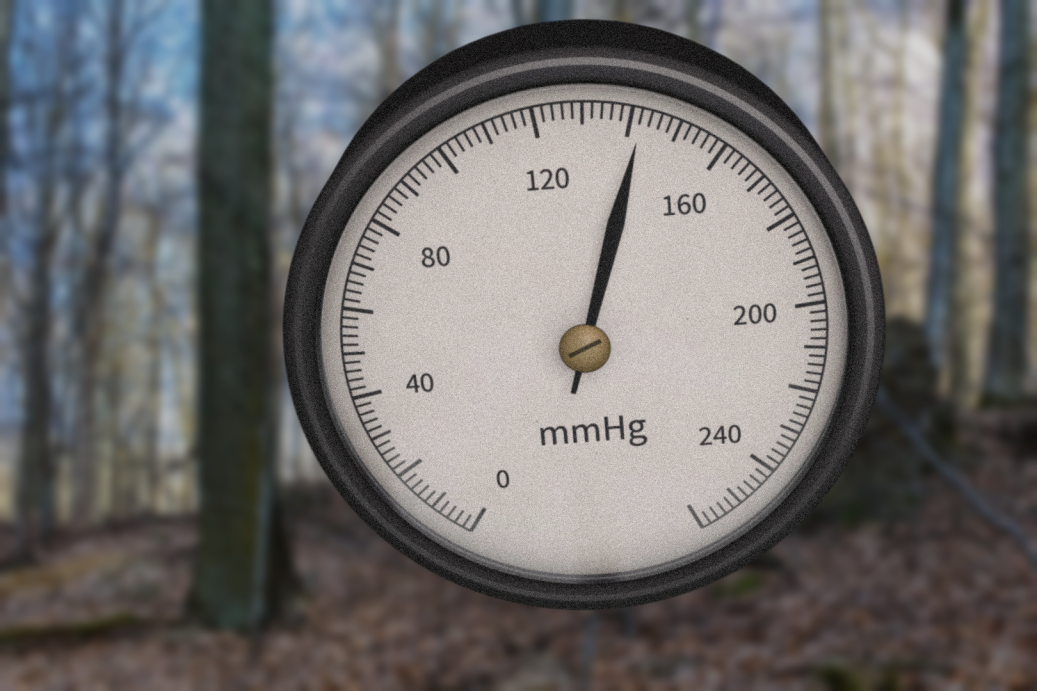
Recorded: 142 mmHg
